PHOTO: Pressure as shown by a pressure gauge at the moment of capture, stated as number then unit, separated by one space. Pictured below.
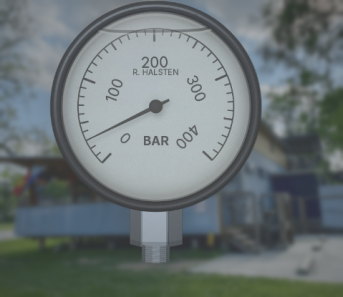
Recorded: 30 bar
